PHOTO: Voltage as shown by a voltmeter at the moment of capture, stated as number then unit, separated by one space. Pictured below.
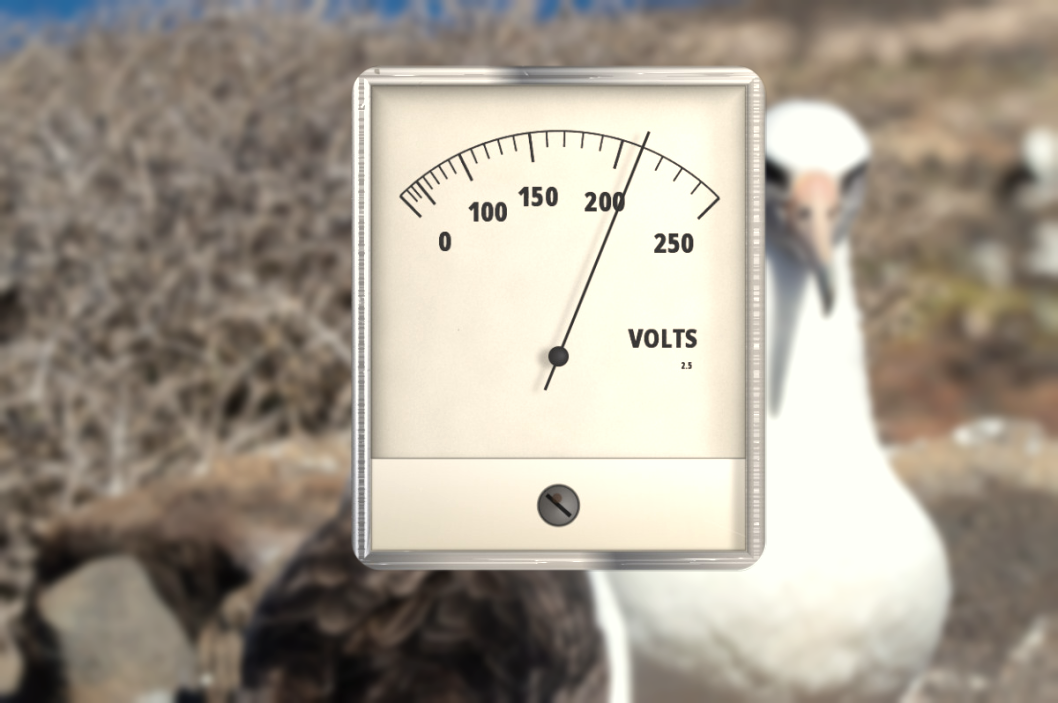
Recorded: 210 V
